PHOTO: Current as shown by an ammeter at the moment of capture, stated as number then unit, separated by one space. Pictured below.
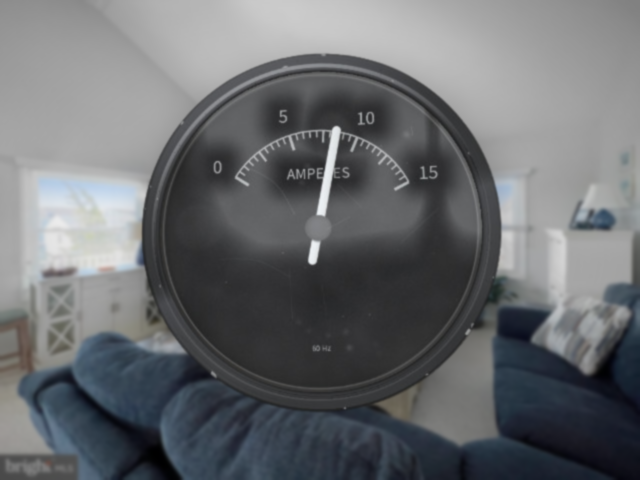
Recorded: 8.5 A
